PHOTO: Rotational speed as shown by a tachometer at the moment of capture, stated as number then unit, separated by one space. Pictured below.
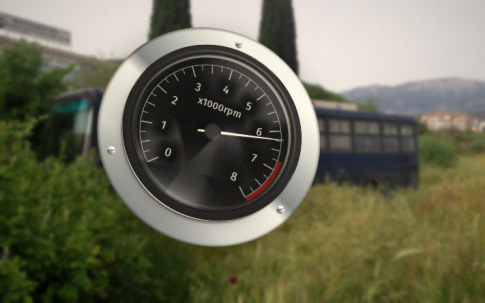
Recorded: 6250 rpm
